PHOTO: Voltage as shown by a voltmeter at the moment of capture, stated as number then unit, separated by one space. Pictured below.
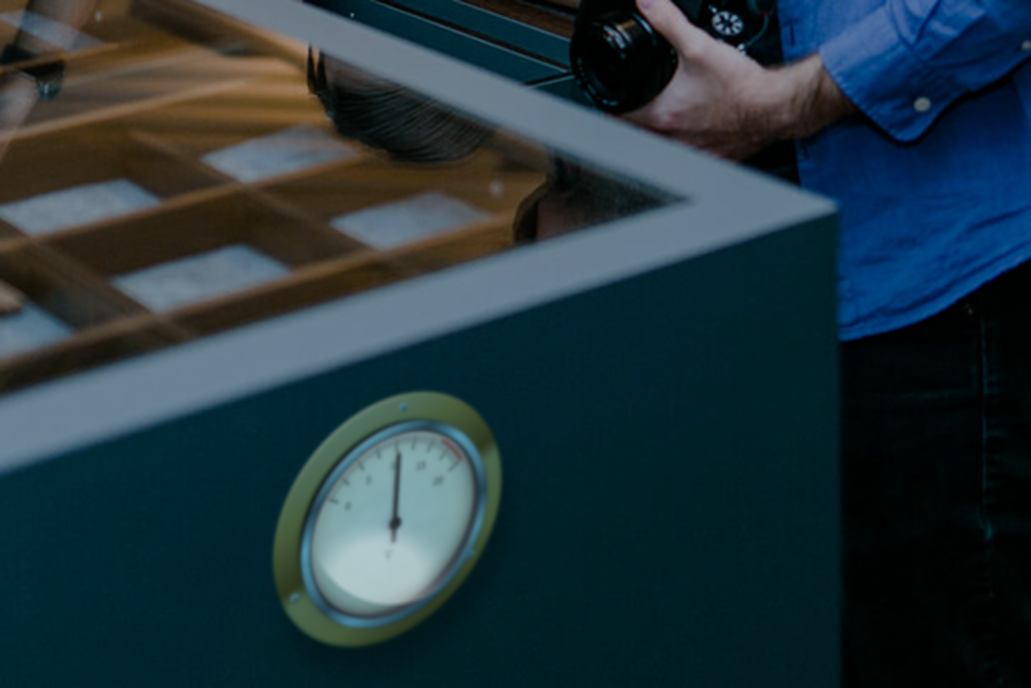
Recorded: 10 V
